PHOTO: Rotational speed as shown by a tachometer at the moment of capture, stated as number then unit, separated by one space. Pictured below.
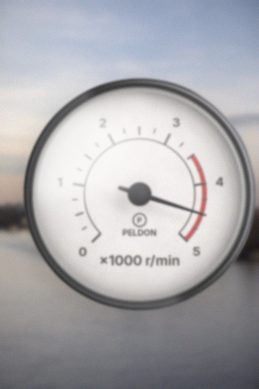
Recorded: 4500 rpm
